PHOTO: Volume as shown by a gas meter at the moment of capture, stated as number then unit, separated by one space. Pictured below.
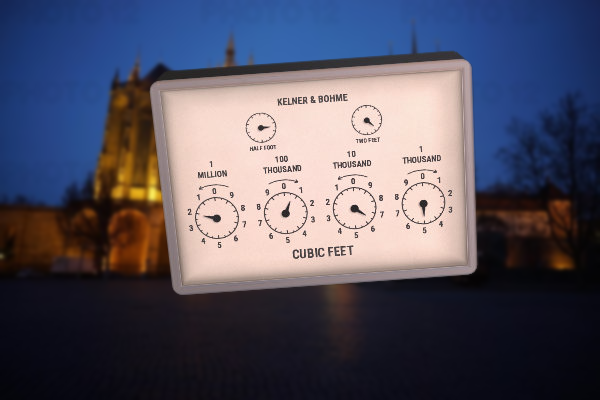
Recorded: 206500 ft³
